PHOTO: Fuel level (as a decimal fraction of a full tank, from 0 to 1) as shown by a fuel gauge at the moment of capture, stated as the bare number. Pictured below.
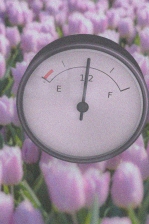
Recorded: 0.5
